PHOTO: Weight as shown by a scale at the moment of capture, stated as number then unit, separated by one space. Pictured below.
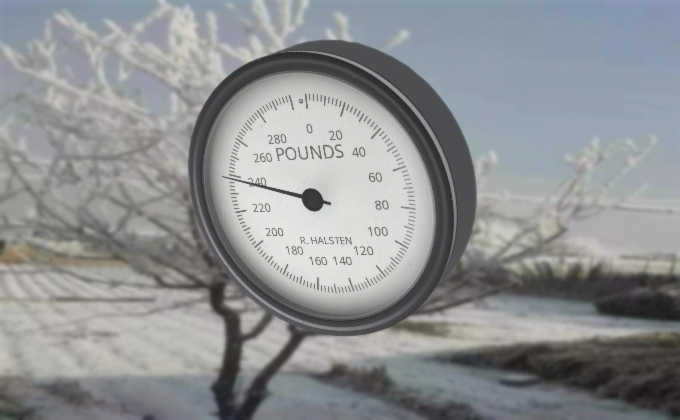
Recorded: 240 lb
